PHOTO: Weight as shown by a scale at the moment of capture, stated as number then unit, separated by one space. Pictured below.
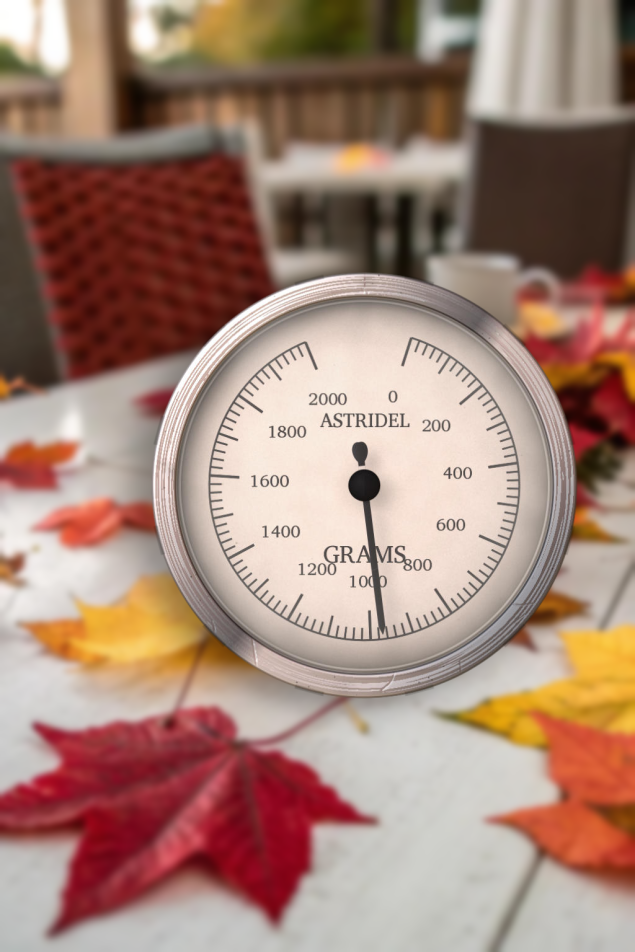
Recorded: 970 g
